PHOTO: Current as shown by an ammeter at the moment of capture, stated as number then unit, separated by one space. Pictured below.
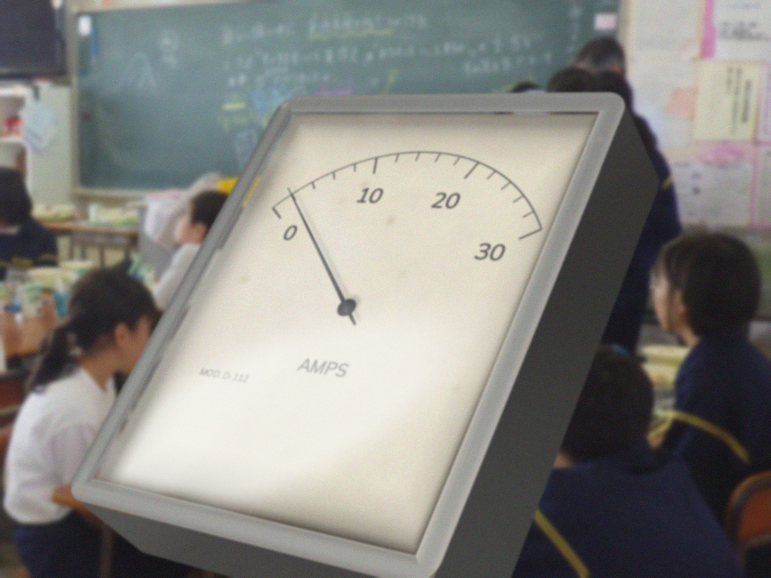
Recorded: 2 A
